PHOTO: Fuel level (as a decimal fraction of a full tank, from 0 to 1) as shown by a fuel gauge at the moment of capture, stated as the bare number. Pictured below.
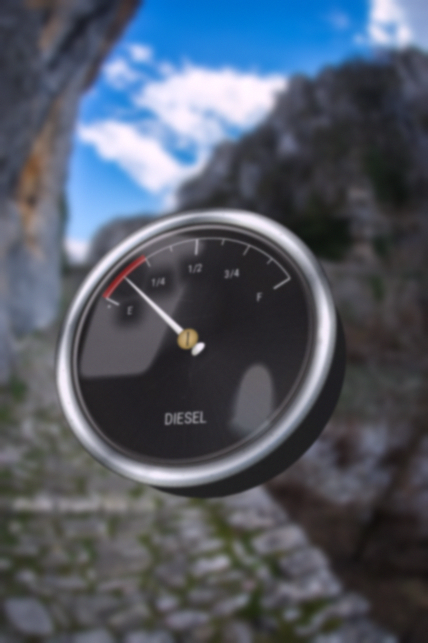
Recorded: 0.125
